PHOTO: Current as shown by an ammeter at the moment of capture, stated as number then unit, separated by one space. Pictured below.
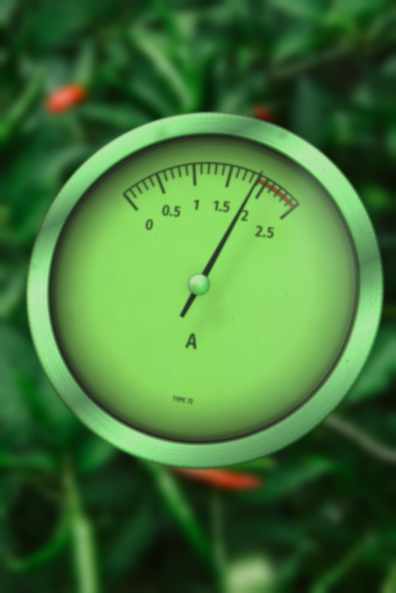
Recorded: 1.9 A
